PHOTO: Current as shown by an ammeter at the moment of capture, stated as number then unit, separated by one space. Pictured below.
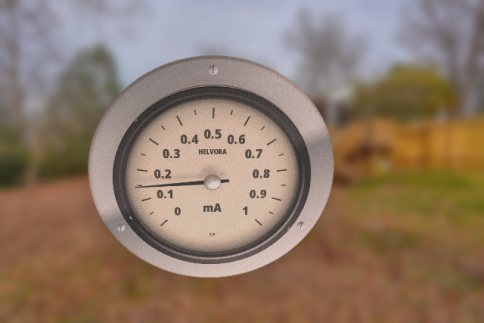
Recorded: 0.15 mA
